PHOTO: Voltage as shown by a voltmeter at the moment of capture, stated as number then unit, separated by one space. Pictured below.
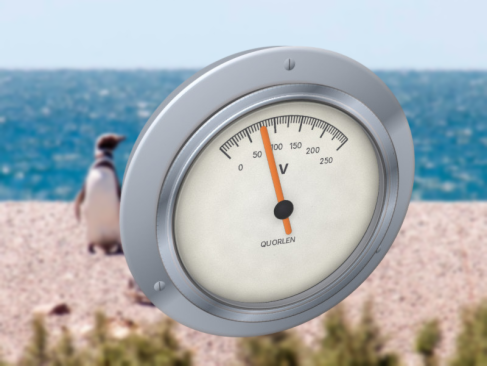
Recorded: 75 V
